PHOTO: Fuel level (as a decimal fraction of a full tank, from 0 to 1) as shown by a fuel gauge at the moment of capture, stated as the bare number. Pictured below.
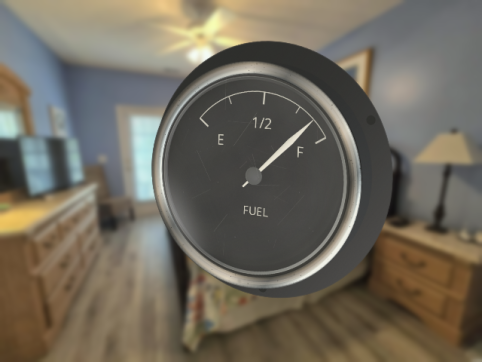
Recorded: 0.875
